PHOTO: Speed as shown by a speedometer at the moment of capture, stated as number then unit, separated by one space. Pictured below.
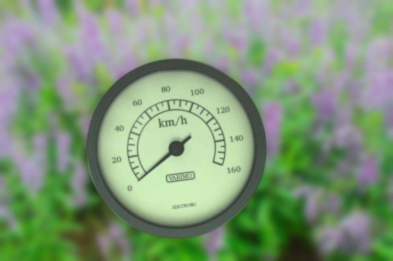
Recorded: 0 km/h
